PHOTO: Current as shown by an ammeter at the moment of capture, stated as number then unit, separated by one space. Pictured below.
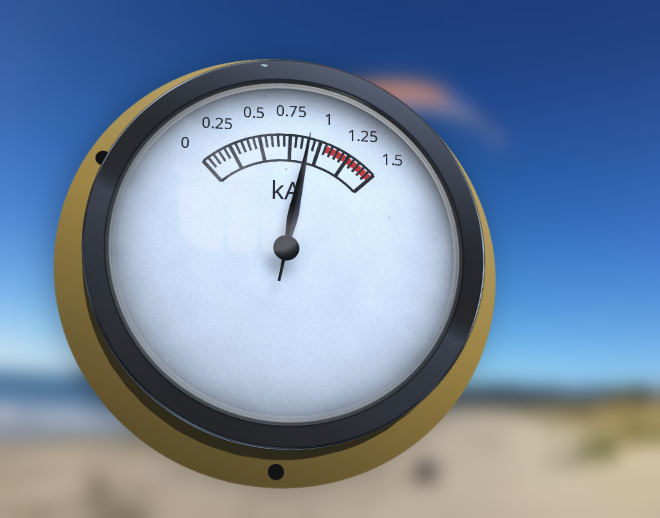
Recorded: 0.9 kA
